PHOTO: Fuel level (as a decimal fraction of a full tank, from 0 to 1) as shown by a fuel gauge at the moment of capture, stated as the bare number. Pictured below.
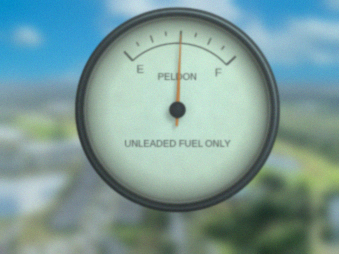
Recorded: 0.5
